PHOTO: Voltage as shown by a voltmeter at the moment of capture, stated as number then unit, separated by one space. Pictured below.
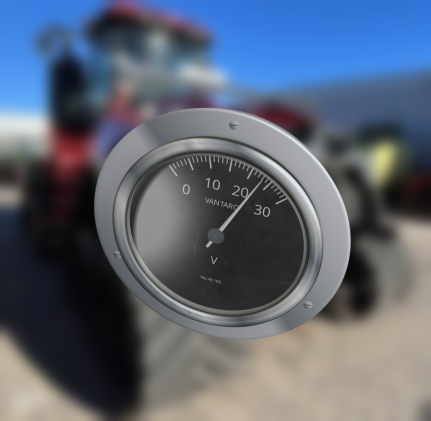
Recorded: 23 V
